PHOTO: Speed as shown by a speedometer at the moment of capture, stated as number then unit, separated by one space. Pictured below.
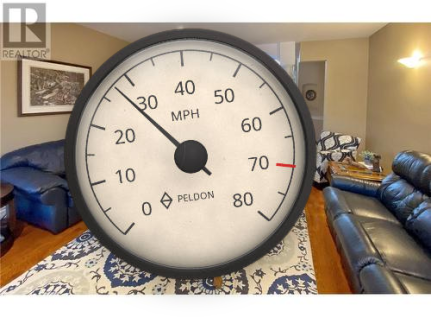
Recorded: 27.5 mph
